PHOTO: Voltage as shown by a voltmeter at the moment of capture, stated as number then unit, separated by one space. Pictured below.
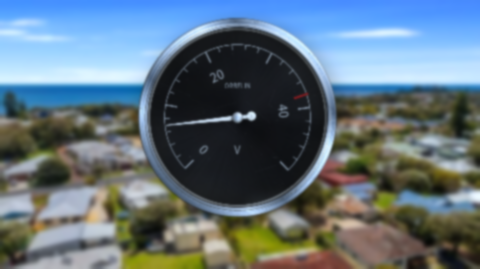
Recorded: 7 V
